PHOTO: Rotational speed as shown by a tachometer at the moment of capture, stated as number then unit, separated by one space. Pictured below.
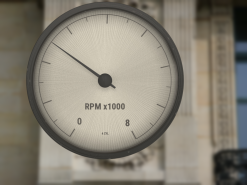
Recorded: 2500 rpm
